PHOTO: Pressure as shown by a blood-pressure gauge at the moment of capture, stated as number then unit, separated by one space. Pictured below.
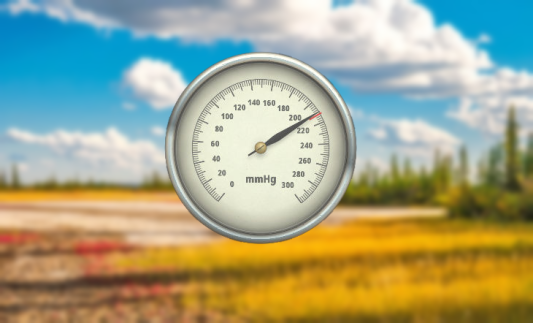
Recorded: 210 mmHg
